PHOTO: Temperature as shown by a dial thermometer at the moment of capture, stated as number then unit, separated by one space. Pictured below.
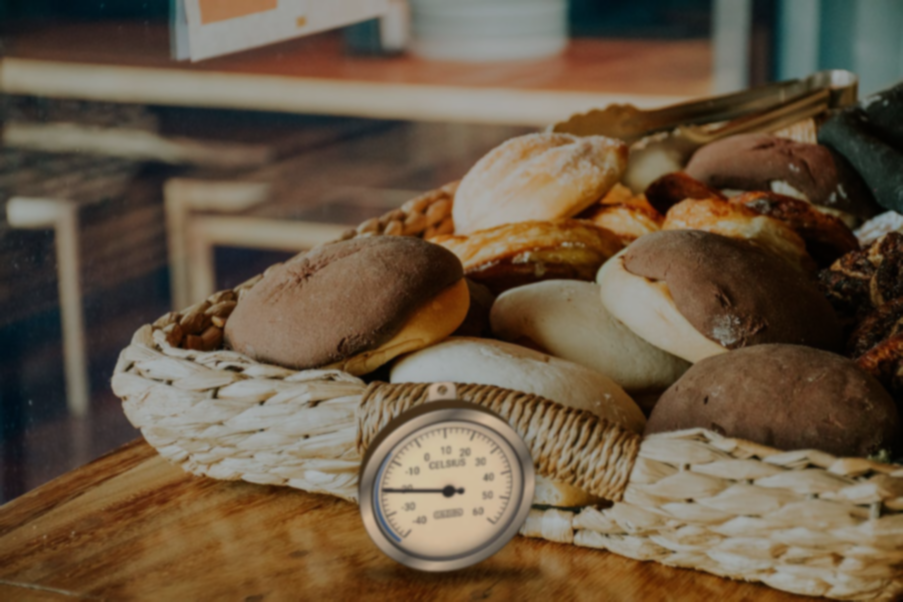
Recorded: -20 °C
